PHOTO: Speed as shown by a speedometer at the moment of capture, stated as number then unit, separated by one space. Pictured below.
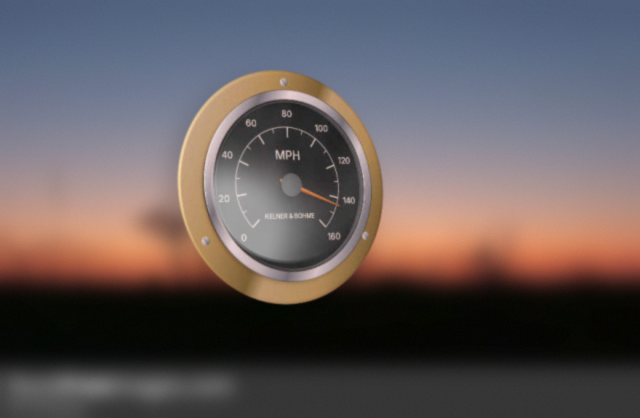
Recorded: 145 mph
